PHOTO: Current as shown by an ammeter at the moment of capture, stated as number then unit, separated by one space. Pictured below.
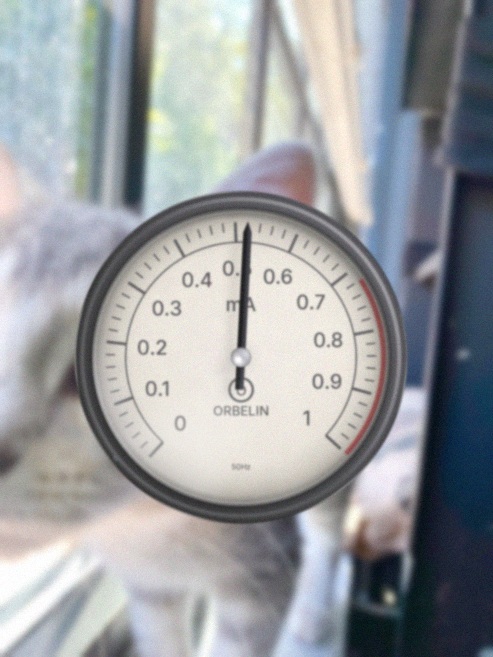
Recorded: 0.52 mA
